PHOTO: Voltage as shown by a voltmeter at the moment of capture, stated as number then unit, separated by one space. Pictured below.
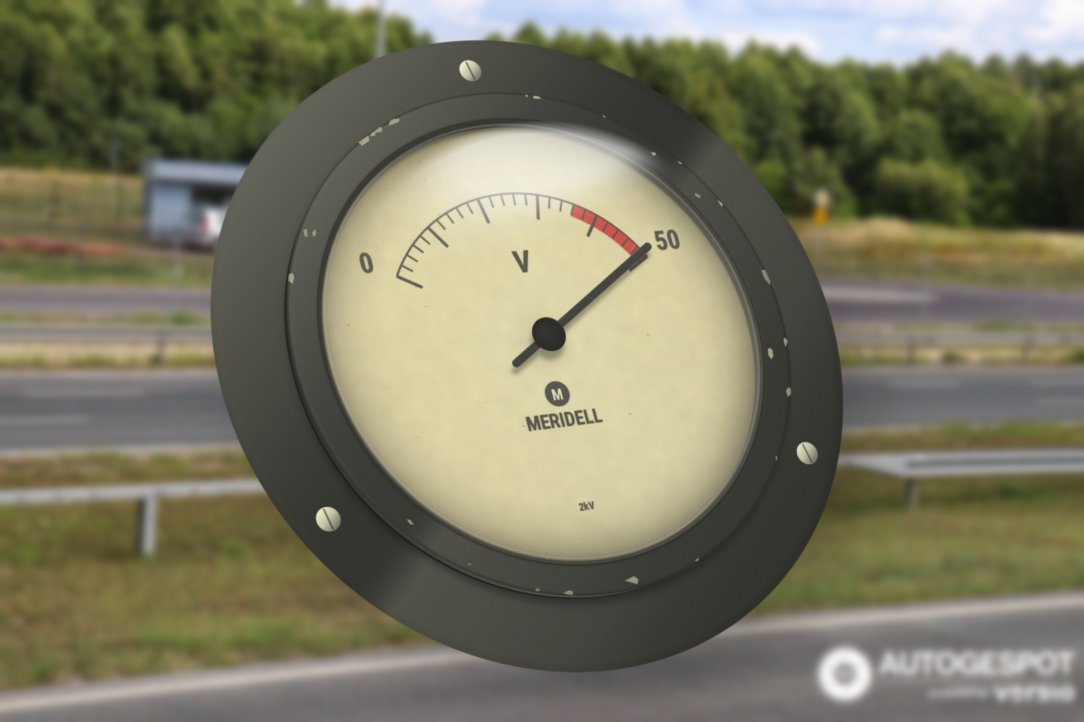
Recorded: 49 V
